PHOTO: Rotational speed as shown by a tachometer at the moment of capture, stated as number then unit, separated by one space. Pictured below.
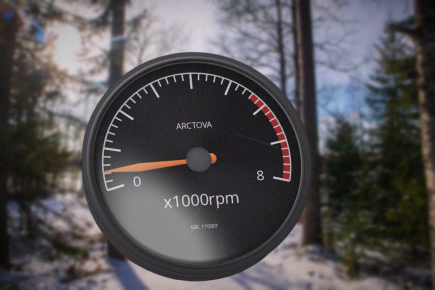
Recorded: 400 rpm
